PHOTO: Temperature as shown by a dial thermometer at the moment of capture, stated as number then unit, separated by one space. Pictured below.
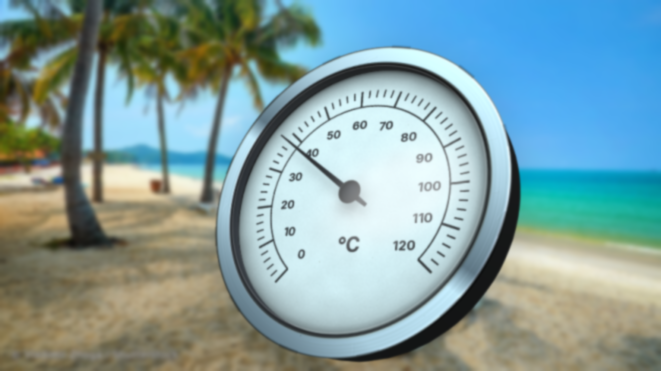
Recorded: 38 °C
